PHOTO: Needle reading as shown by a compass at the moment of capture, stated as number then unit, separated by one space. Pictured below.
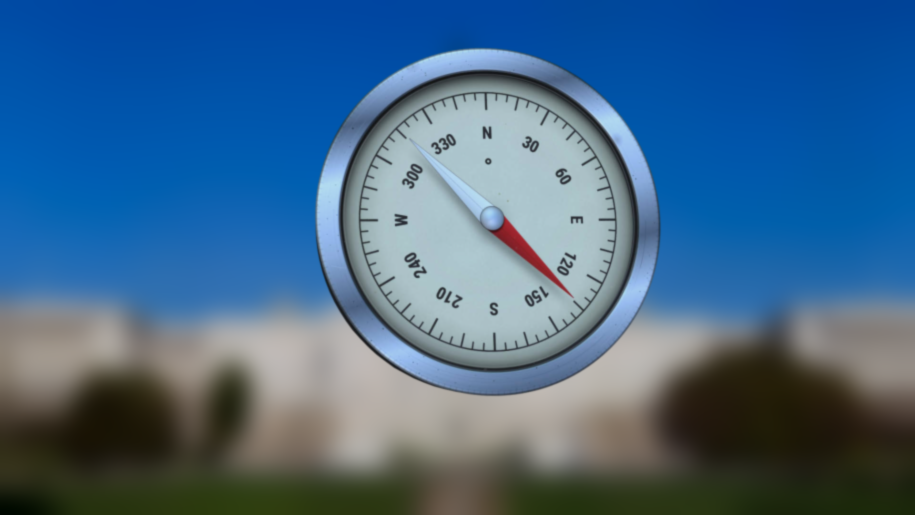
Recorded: 135 °
